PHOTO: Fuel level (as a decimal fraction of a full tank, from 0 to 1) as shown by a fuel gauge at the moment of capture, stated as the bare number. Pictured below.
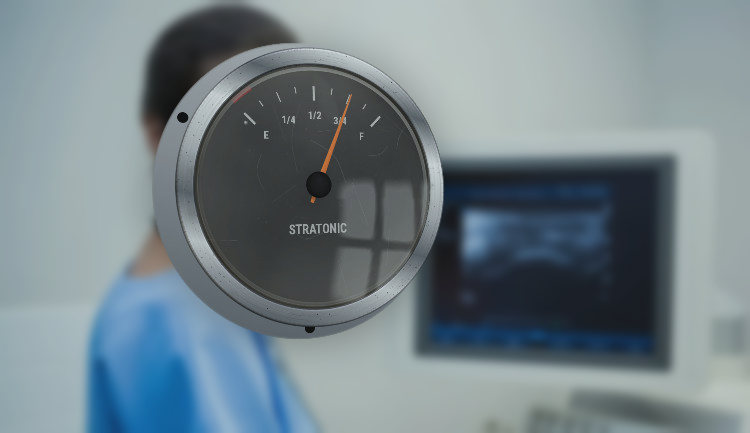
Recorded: 0.75
